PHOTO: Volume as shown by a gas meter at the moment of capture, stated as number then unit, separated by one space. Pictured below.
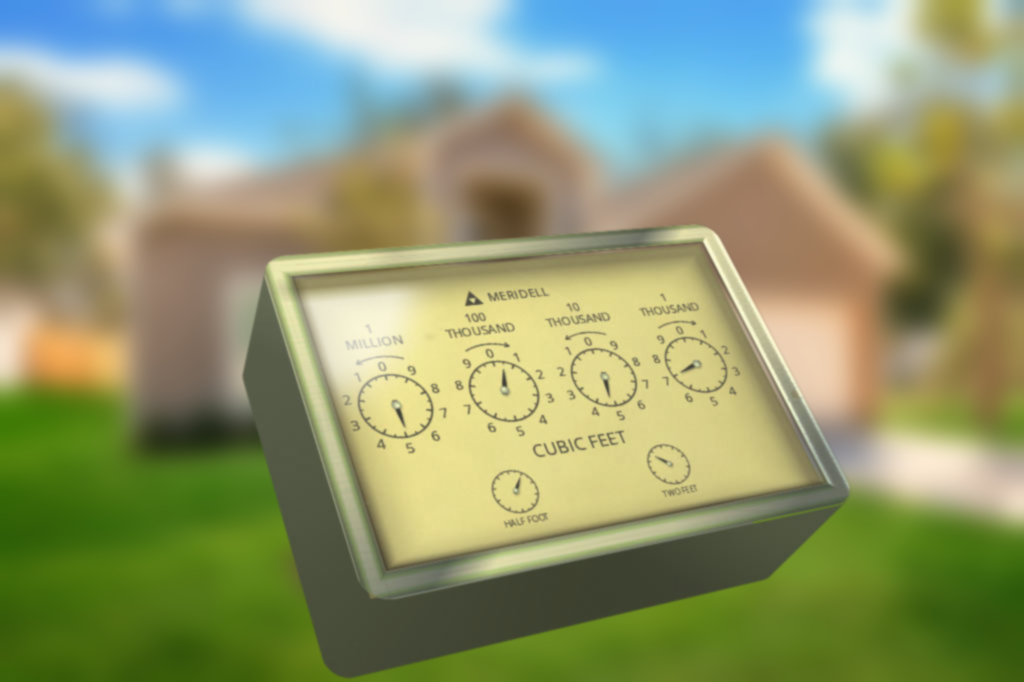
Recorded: 504700 ft³
